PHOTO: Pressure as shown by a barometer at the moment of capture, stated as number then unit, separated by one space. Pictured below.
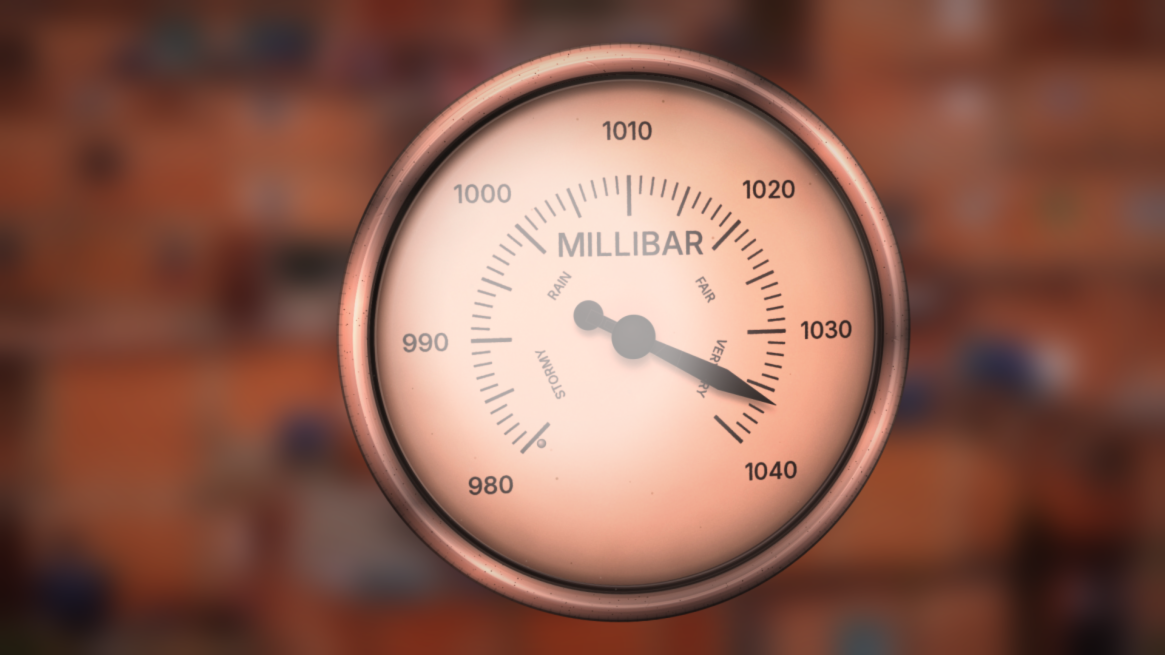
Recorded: 1036 mbar
